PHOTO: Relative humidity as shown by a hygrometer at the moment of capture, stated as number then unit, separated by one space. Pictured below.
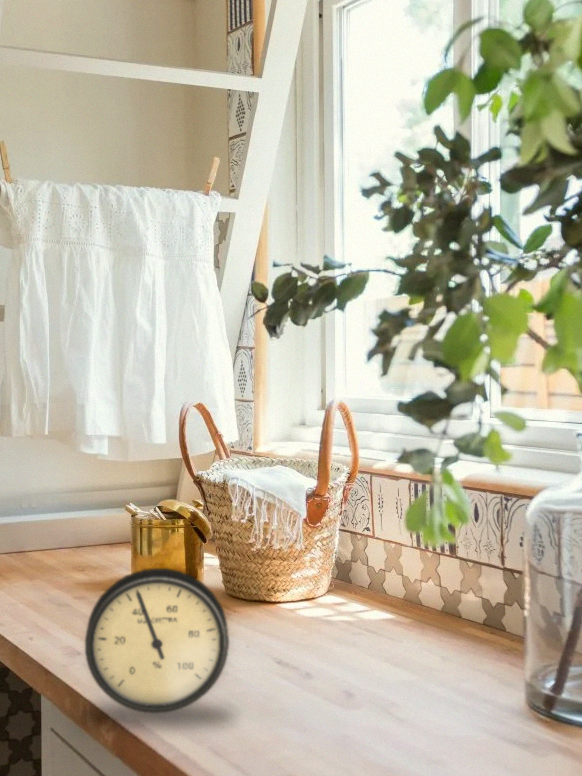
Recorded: 44 %
